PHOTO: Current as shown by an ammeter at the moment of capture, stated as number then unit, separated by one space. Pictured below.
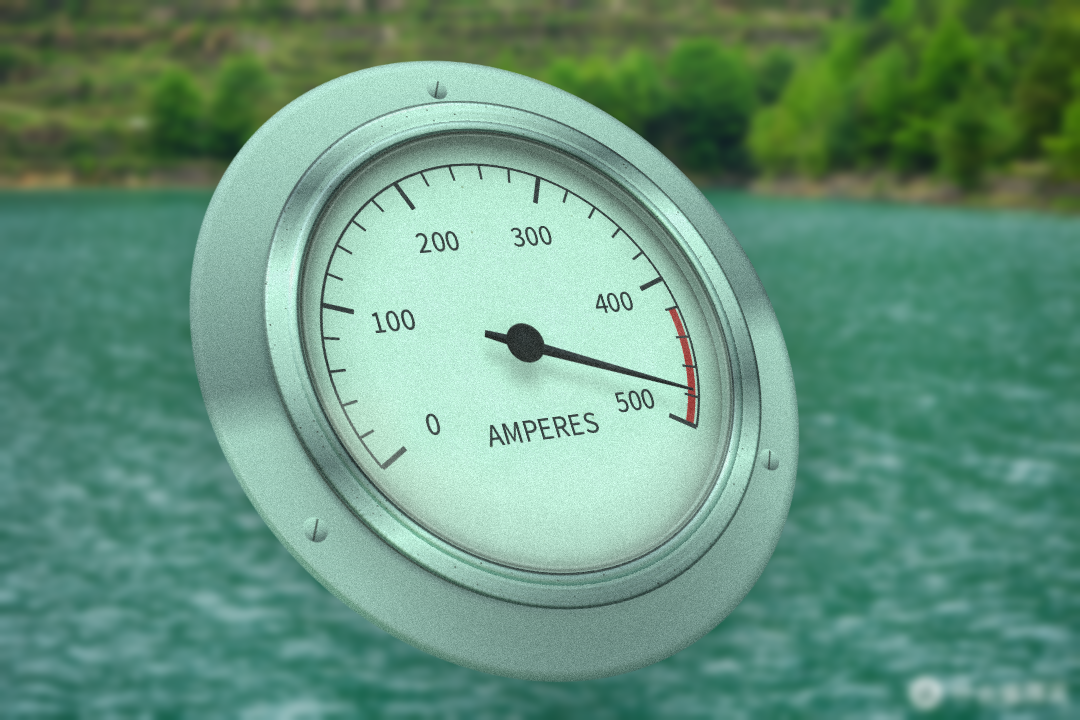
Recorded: 480 A
